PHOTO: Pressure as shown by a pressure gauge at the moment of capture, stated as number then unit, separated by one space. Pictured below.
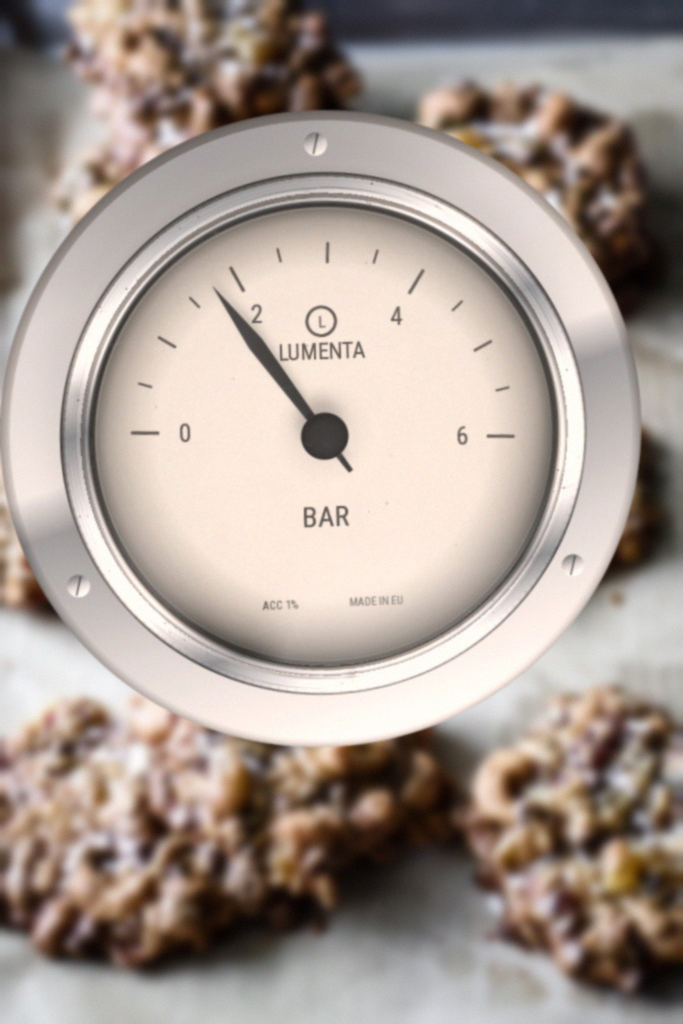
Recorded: 1.75 bar
